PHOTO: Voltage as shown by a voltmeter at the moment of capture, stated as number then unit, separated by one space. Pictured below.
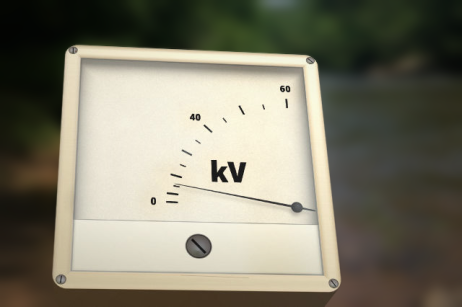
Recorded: 15 kV
